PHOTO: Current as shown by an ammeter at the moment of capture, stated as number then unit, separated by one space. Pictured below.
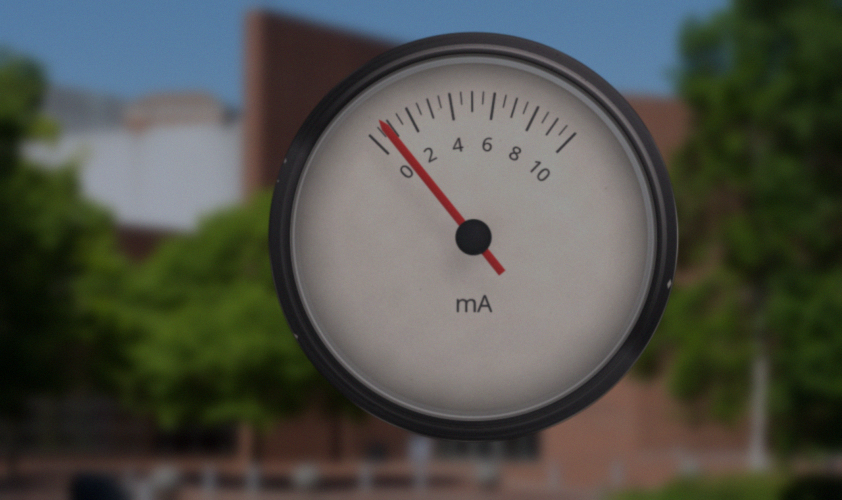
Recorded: 0.75 mA
